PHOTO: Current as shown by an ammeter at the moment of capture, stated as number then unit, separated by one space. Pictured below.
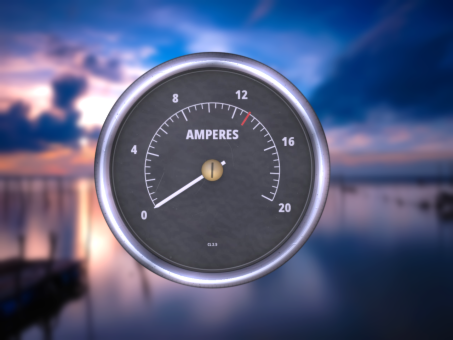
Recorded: 0 A
